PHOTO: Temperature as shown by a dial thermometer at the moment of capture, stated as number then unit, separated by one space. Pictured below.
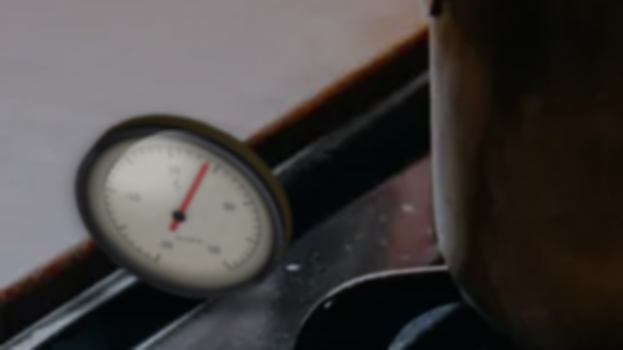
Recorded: 18 °C
